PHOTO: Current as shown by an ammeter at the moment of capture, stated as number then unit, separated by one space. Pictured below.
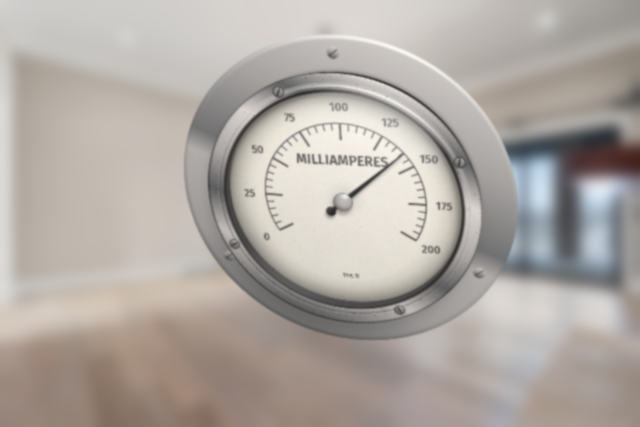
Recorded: 140 mA
